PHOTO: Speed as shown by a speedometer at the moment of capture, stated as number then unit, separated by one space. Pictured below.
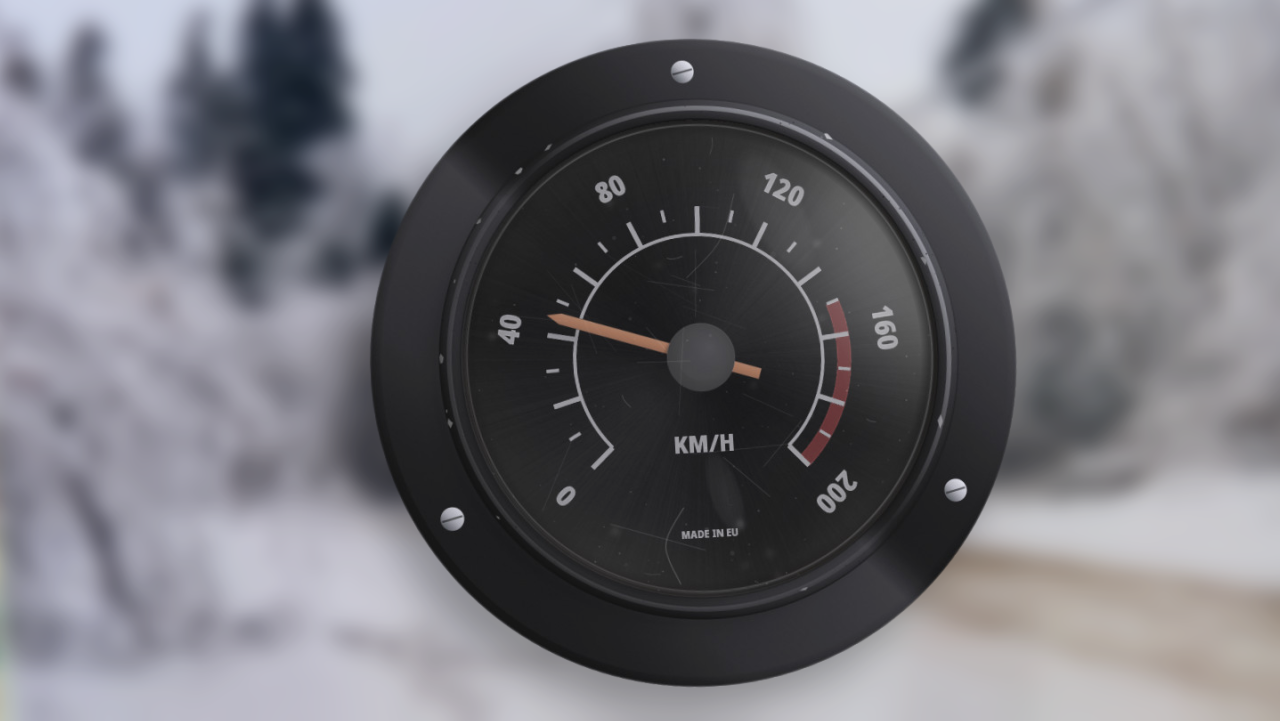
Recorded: 45 km/h
